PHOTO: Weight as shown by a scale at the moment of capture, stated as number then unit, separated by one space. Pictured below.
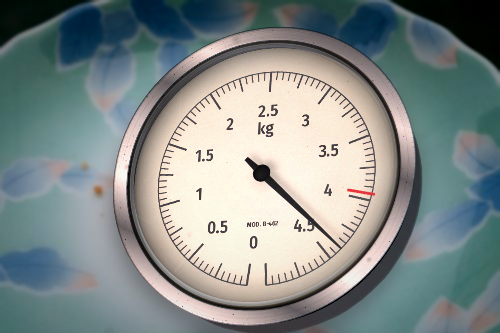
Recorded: 4.4 kg
